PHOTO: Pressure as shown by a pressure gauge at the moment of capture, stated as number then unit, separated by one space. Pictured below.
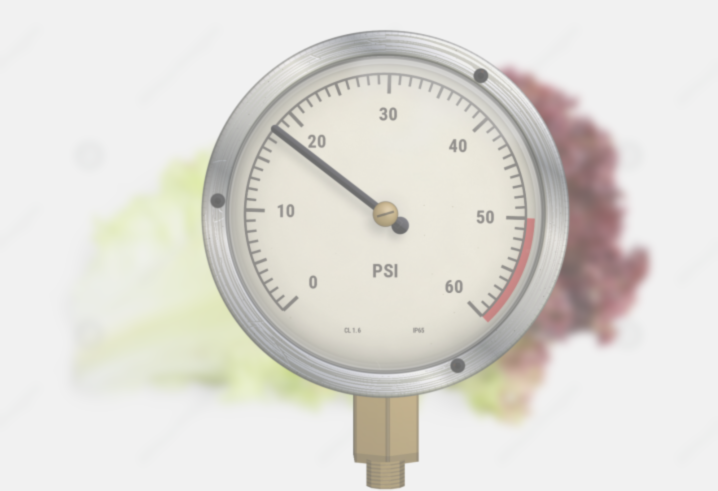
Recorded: 18 psi
